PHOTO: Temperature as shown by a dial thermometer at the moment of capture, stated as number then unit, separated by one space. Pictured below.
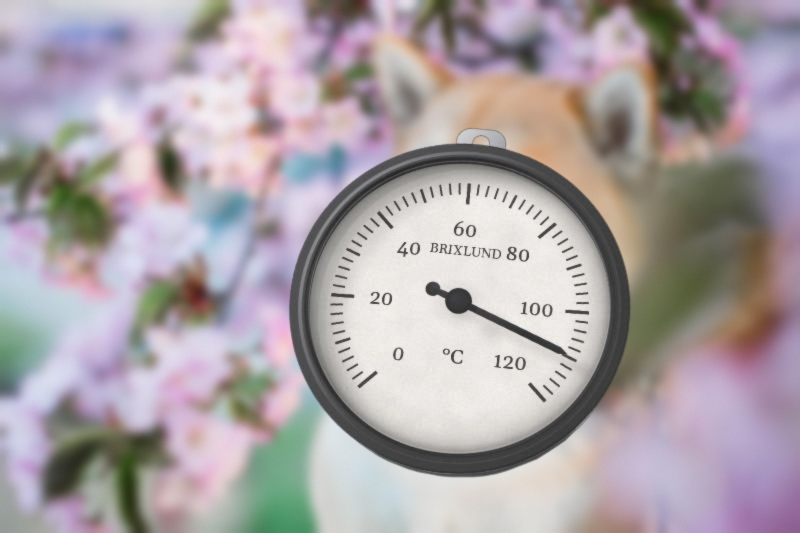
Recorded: 110 °C
